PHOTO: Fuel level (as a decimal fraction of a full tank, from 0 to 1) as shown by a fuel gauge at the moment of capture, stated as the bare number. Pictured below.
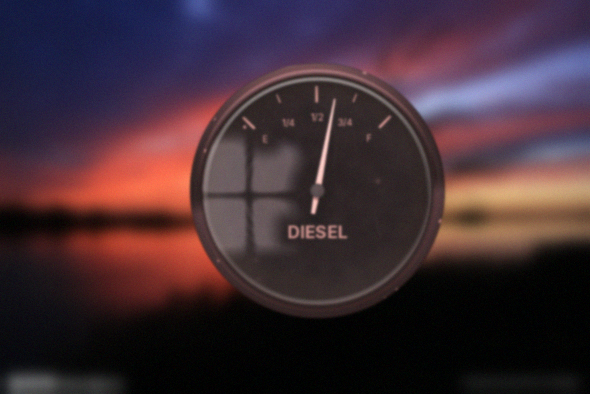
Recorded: 0.625
